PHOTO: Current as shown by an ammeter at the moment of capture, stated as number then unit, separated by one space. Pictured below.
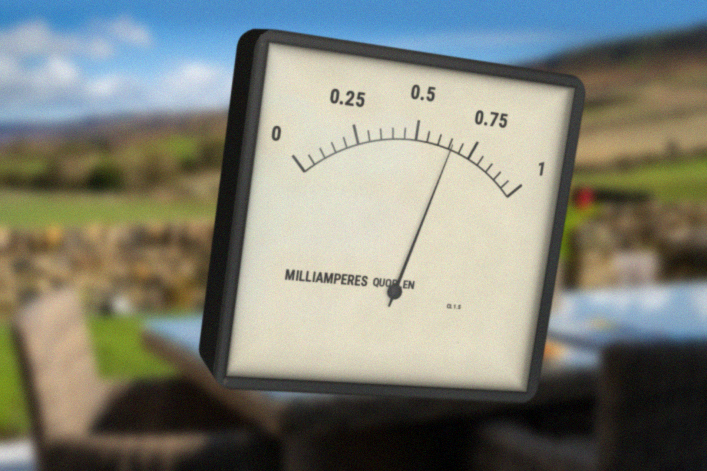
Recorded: 0.65 mA
